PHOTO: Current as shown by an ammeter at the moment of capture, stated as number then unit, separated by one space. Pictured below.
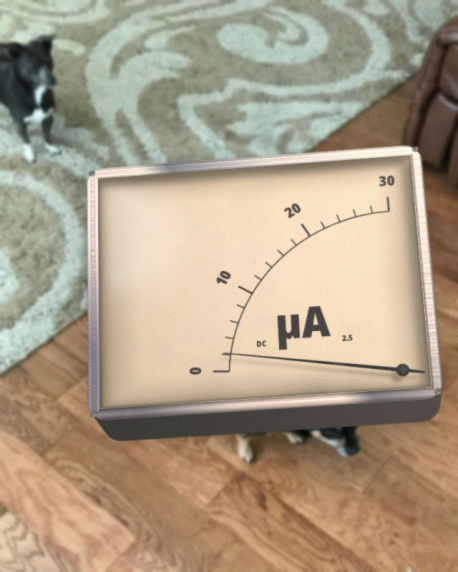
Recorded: 2 µA
